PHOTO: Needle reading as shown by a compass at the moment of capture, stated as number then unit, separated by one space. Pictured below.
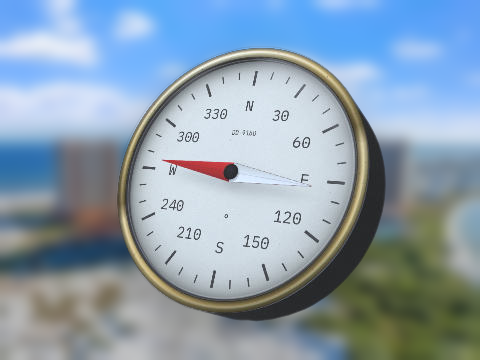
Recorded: 275 °
